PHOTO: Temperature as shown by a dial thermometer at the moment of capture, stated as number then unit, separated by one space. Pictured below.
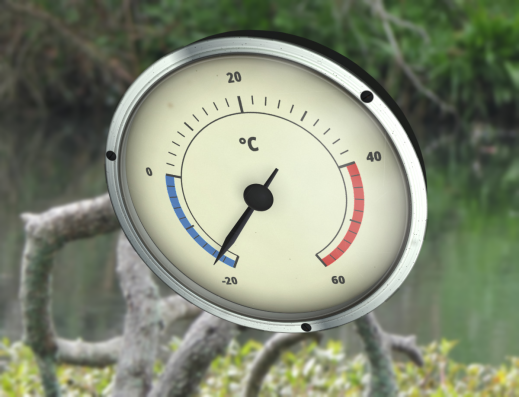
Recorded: -17 °C
